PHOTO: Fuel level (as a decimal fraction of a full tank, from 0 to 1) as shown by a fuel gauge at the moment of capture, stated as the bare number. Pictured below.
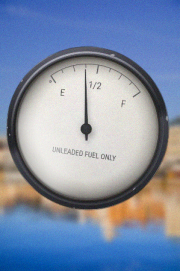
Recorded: 0.375
